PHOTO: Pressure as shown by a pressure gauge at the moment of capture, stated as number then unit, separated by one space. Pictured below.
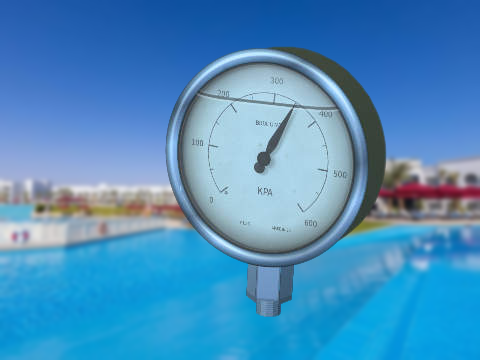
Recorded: 350 kPa
